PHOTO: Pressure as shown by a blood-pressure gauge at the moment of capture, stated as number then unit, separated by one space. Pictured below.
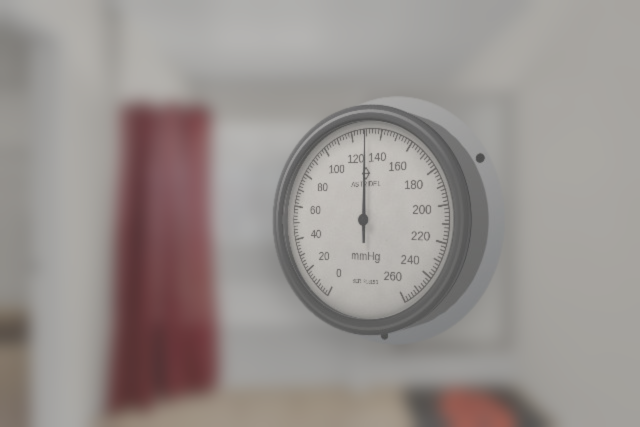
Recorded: 130 mmHg
